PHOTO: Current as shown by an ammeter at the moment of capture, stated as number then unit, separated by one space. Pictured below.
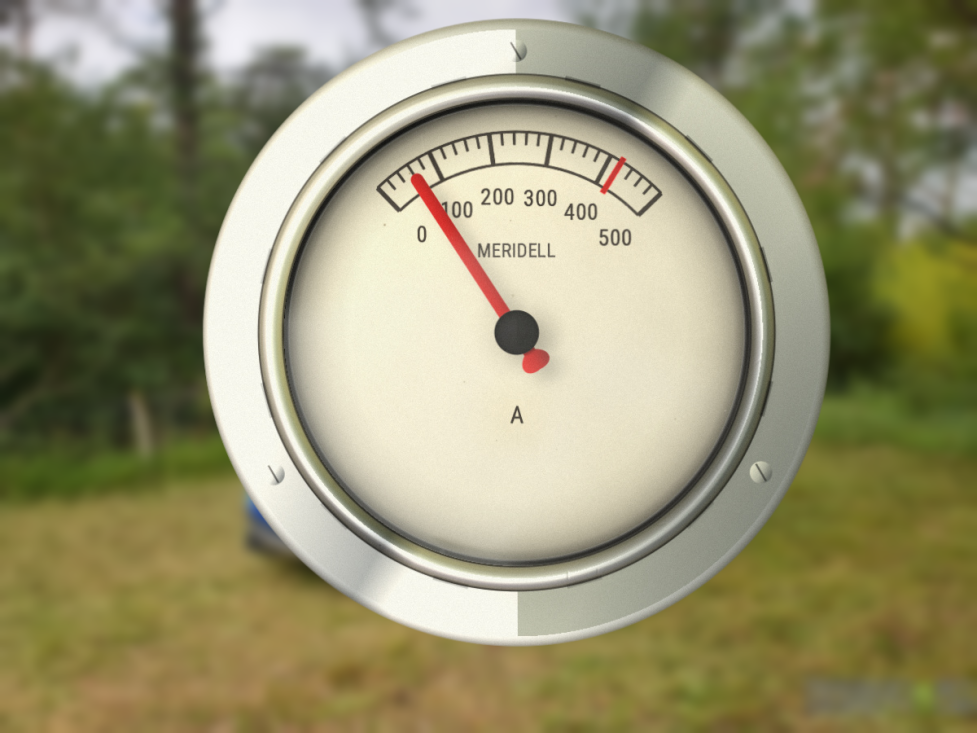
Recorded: 60 A
